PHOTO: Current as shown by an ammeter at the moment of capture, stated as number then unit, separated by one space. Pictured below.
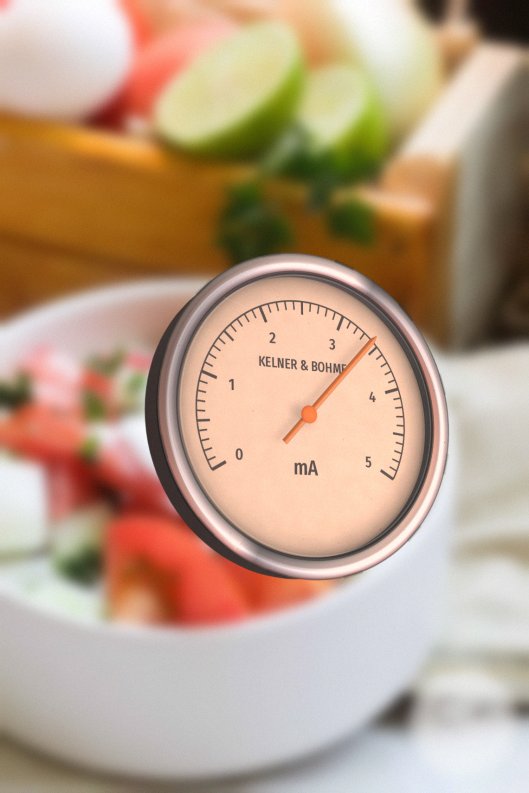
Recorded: 3.4 mA
